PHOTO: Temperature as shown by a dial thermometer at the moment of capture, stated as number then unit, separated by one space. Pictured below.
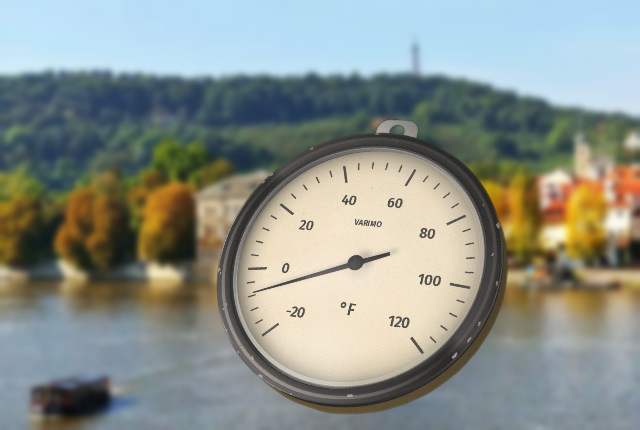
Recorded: -8 °F
